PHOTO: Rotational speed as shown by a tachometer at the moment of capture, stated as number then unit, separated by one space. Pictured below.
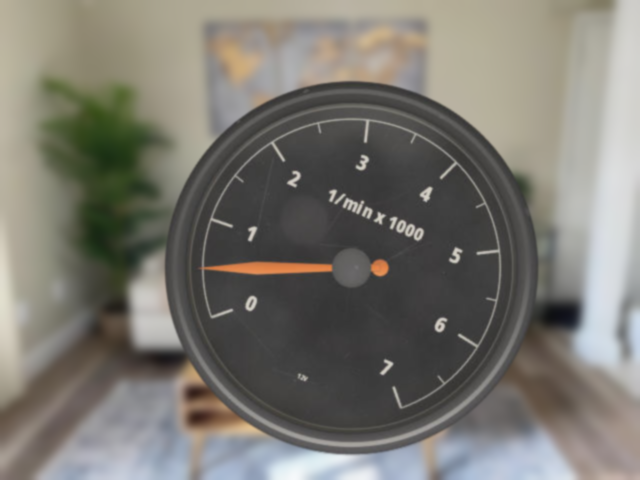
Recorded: 500 rpm
